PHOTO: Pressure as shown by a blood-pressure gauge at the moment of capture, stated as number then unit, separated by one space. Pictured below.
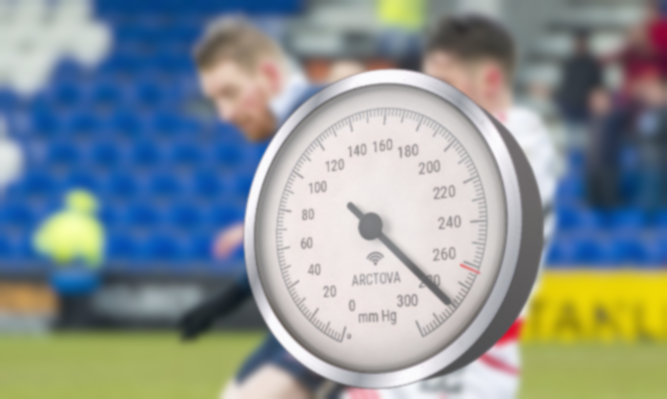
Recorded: 280 mmHg
